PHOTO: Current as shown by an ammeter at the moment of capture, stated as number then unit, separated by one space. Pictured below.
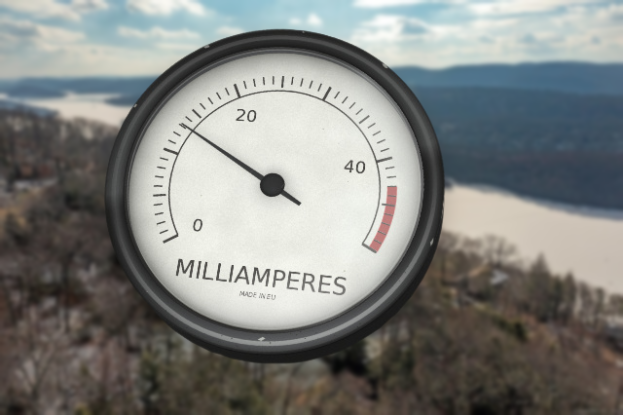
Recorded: 13 mA
